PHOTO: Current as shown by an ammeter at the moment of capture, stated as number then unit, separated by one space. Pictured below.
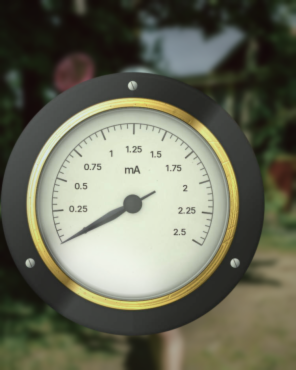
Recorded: 0 mA
